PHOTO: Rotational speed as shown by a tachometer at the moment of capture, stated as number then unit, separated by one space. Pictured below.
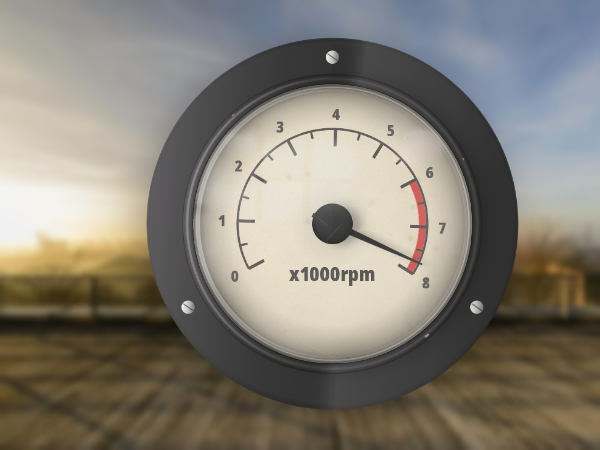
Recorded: 7750 rpm
